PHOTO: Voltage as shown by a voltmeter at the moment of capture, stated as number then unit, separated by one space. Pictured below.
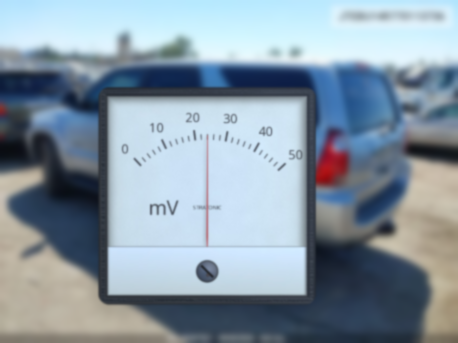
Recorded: 24 mV
